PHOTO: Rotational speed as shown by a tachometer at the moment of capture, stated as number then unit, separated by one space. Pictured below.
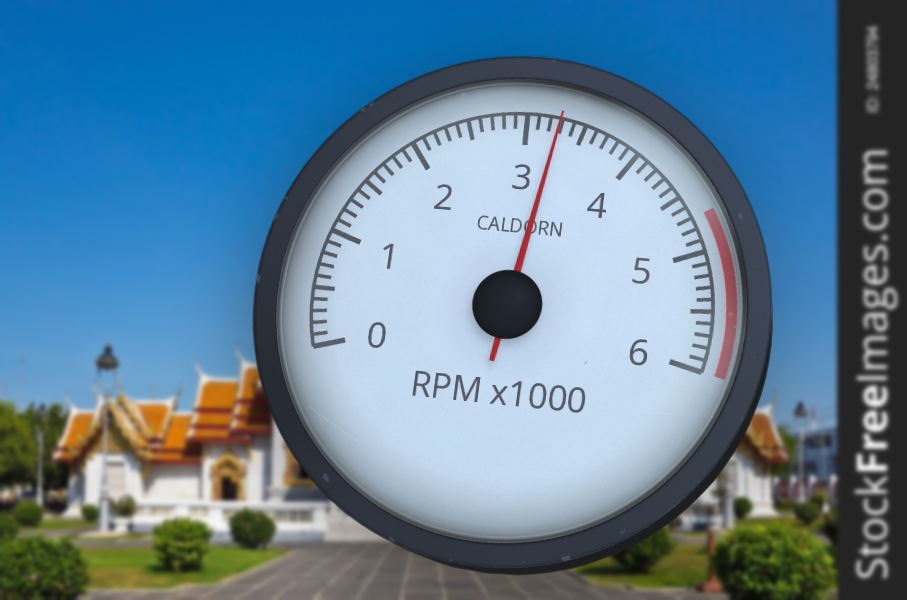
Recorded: 3300 rpm
